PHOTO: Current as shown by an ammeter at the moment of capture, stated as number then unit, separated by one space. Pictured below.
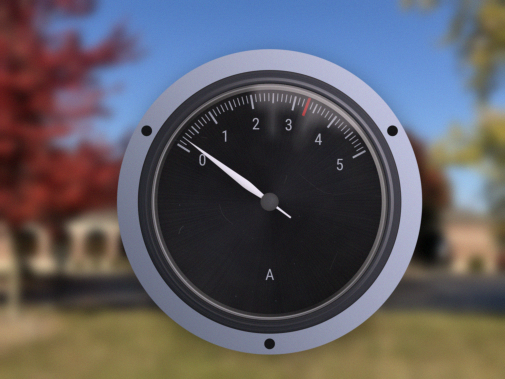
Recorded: 0.2 A
